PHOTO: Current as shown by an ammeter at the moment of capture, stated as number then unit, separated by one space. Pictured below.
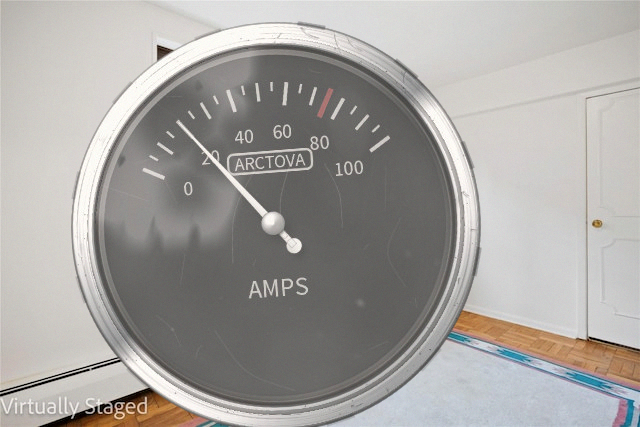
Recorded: 20 A
